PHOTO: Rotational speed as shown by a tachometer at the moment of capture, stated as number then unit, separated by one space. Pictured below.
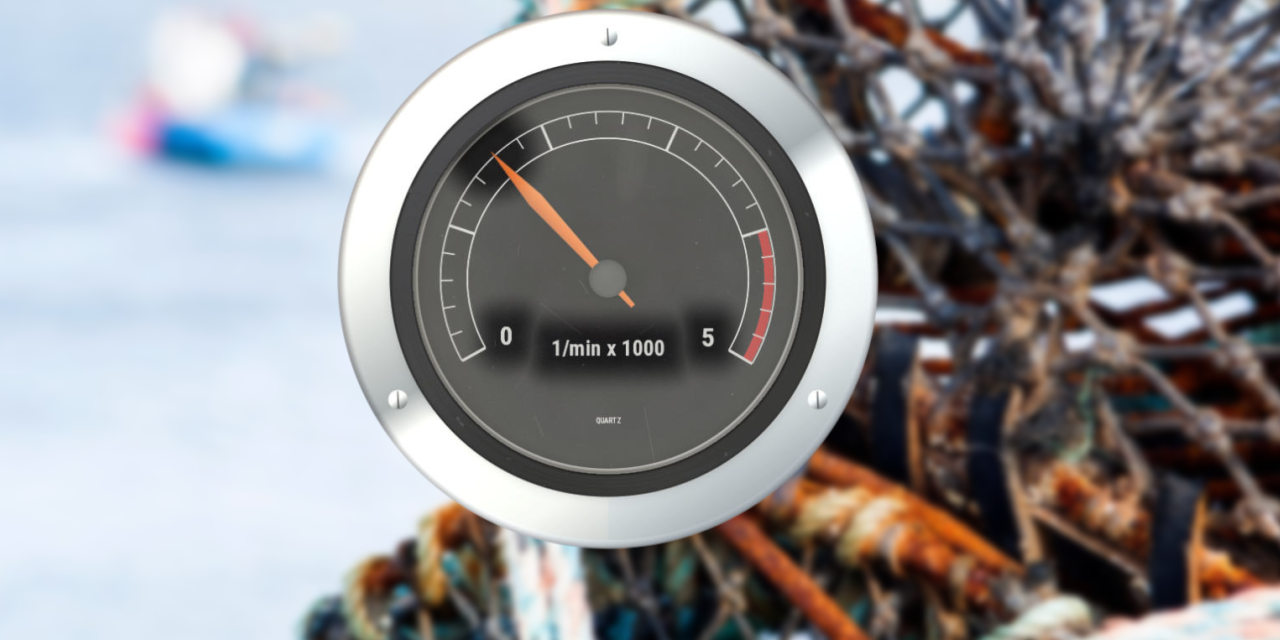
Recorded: 1600 rpm
